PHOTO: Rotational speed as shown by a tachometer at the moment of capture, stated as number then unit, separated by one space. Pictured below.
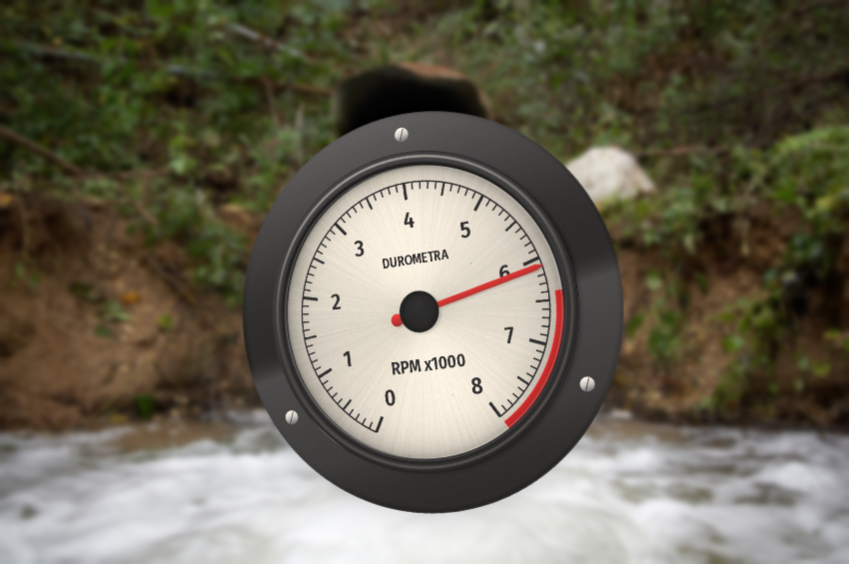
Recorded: 6100 rpm
